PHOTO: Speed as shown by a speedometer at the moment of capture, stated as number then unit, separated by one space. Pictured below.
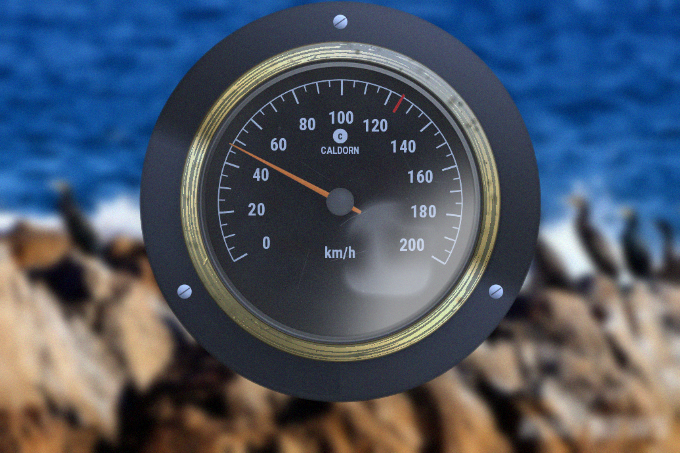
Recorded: 47.5 km/h
